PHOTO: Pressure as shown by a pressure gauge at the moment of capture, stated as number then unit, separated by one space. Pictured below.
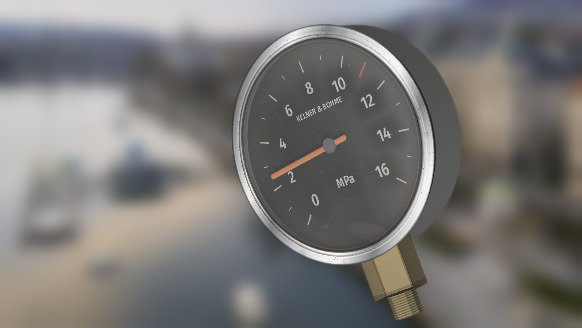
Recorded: 2.5 MPa
